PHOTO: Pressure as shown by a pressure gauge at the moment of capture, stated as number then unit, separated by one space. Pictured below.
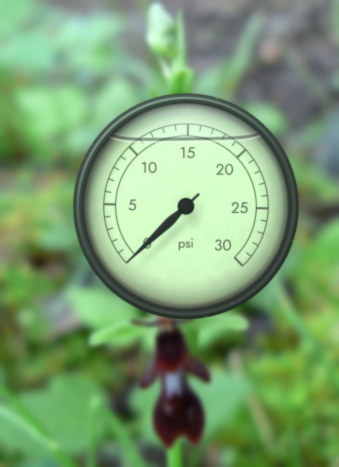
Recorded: 0 psi
